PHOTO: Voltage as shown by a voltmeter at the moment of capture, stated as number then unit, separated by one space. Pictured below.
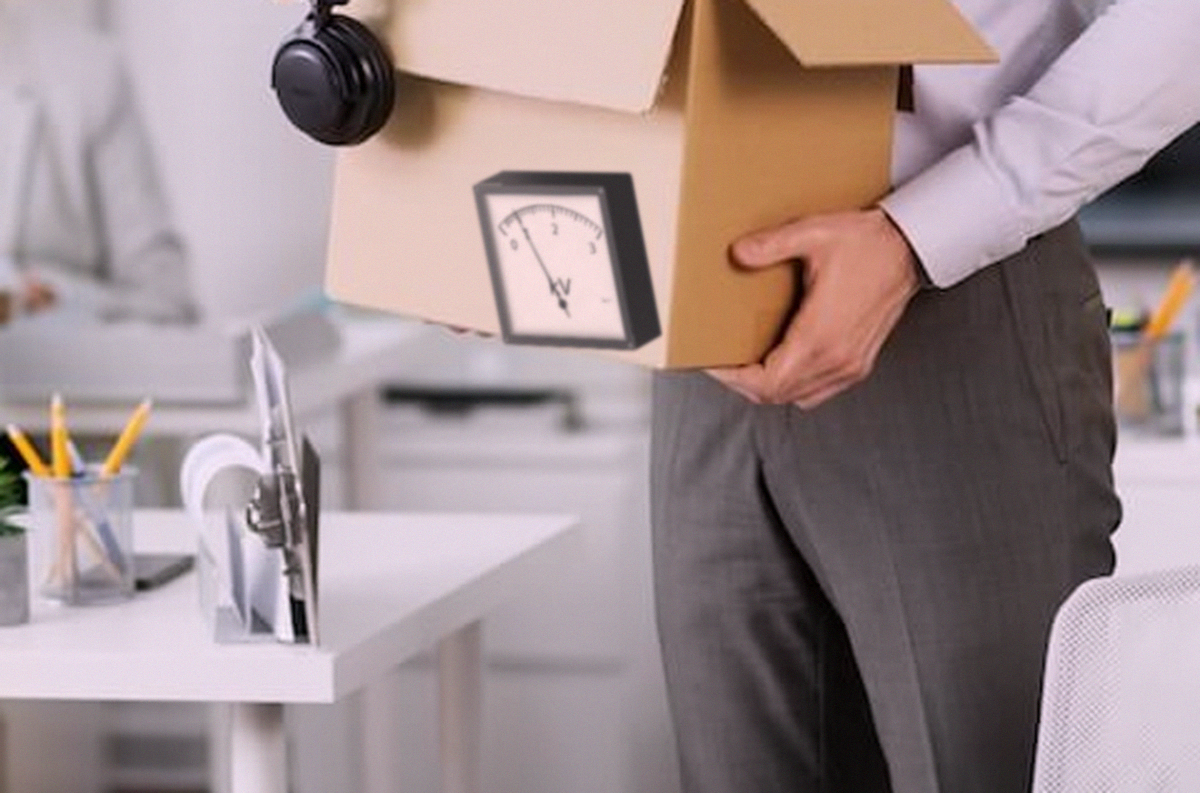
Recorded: 1 kV
